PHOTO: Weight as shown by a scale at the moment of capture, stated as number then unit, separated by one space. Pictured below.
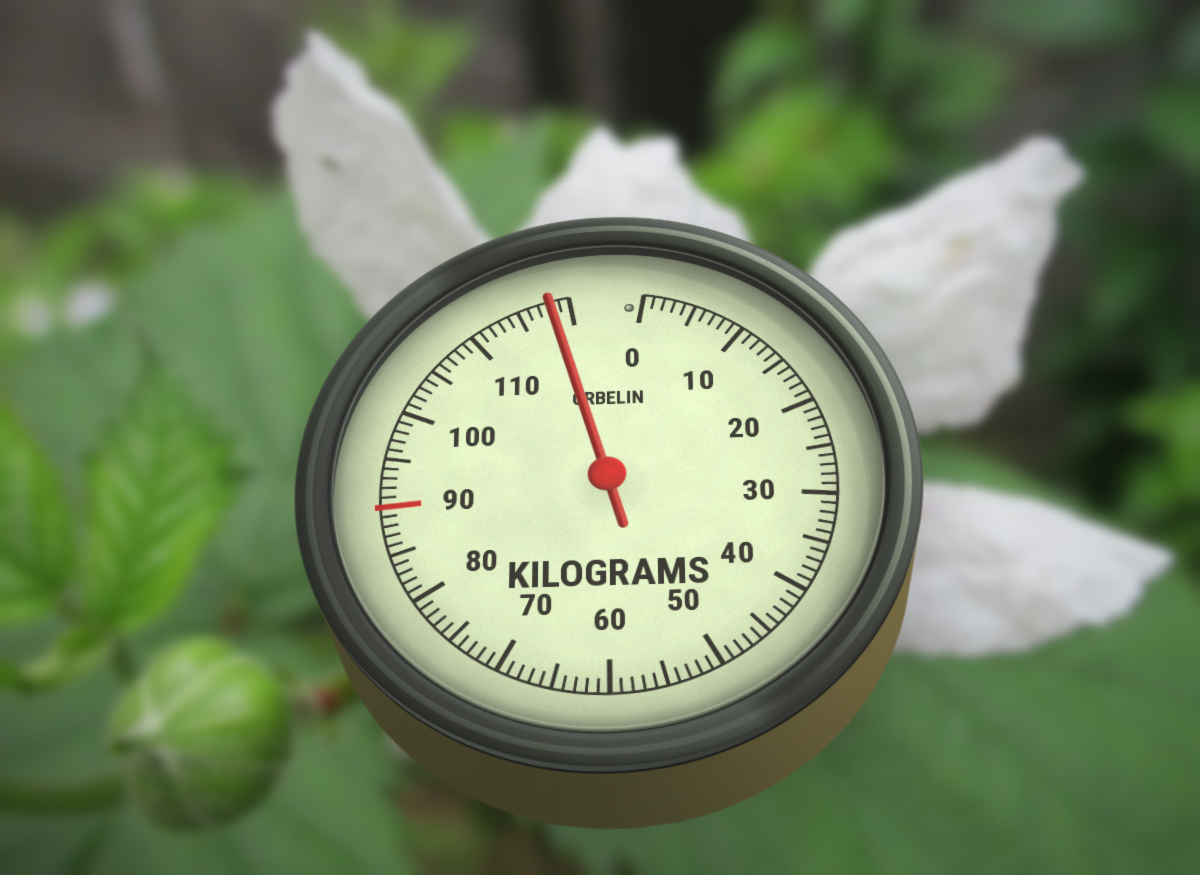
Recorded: 118 kg
